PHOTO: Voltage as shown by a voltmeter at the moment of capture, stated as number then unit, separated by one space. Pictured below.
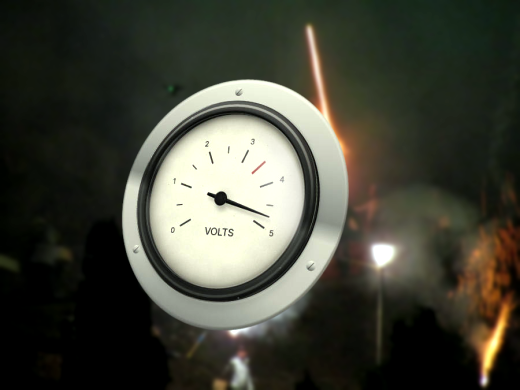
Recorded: 4.75 V
